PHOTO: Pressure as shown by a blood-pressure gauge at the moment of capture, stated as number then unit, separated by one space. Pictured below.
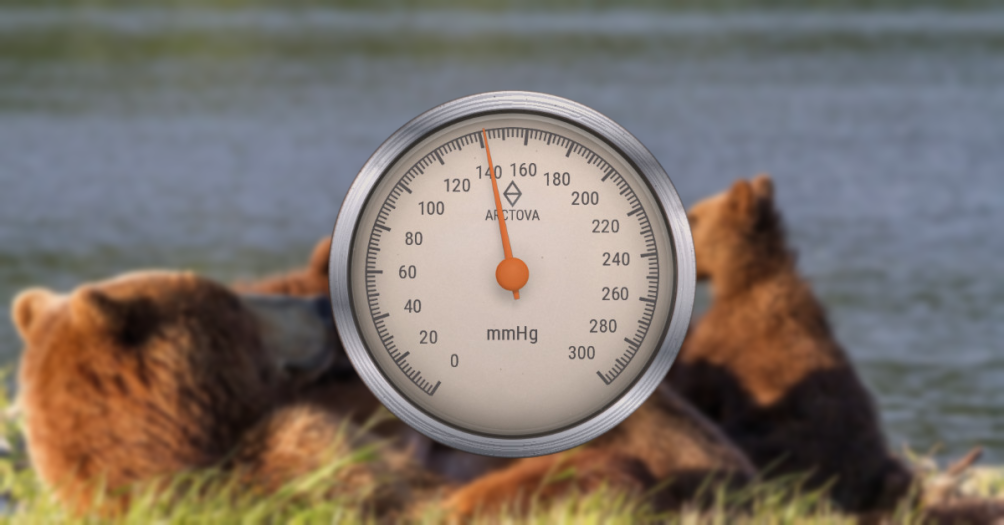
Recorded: 142 mmHg
